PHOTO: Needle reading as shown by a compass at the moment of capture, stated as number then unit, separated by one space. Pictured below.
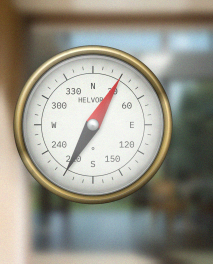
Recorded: 30 °
